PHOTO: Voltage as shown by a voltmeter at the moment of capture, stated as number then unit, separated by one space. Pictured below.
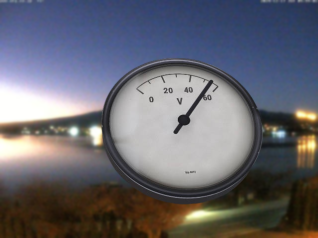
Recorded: 55 V
